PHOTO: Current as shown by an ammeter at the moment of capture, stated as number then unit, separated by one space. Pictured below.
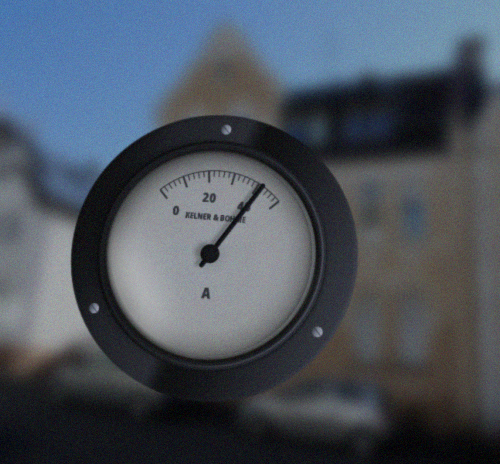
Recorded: 42 A
